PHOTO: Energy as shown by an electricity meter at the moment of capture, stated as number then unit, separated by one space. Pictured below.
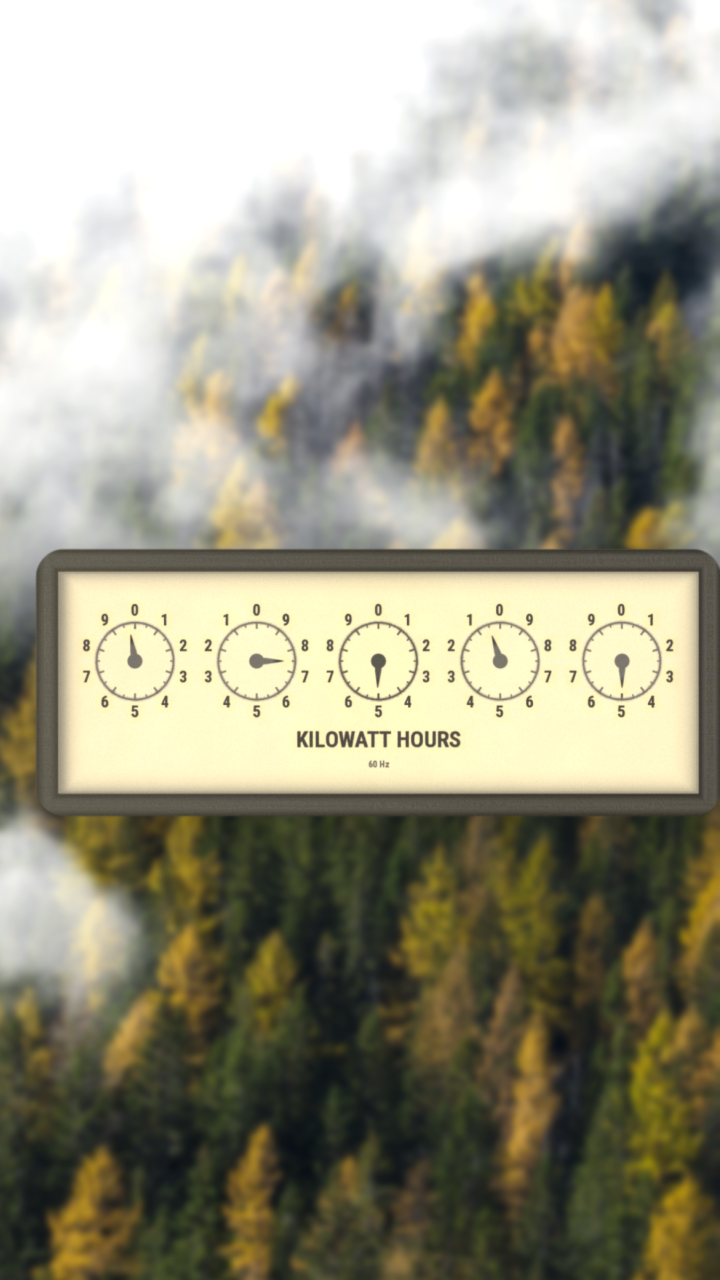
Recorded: 97505 kWh
